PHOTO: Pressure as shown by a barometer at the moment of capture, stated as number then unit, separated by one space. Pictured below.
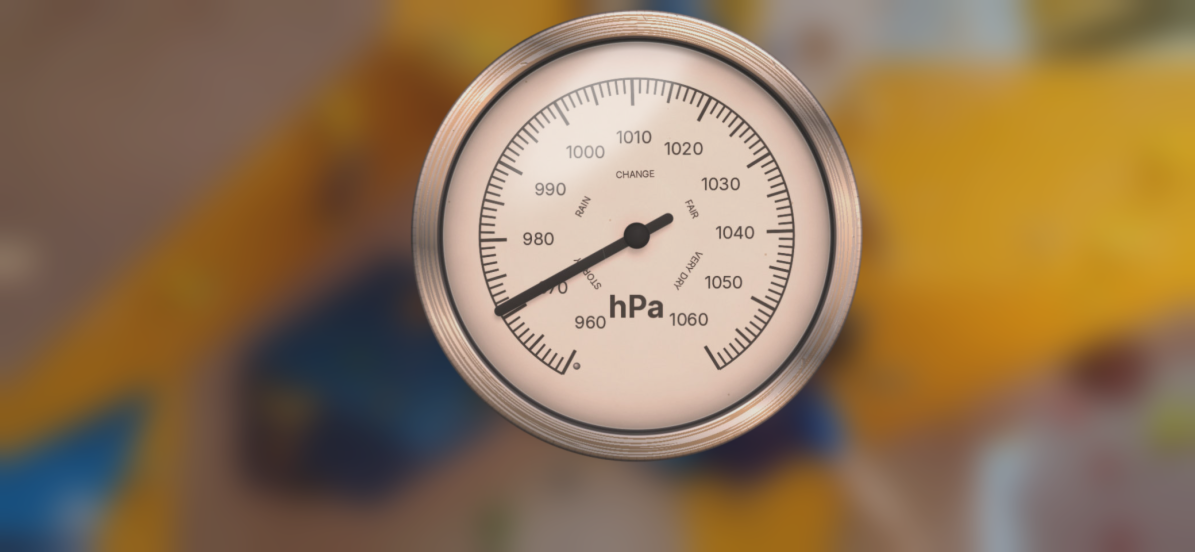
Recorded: 971 hPa
